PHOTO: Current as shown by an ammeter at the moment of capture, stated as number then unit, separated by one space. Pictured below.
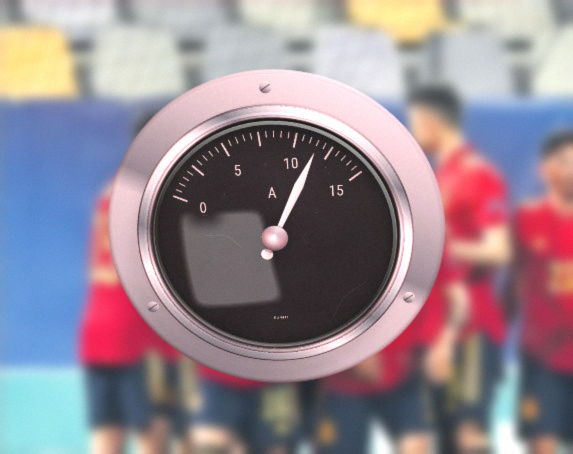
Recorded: 11.5 A
